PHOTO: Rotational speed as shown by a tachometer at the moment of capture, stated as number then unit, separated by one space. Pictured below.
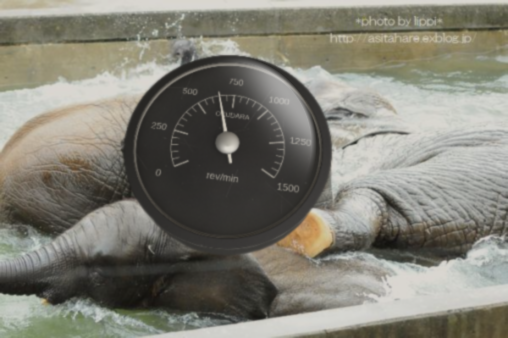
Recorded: 650 rpm
